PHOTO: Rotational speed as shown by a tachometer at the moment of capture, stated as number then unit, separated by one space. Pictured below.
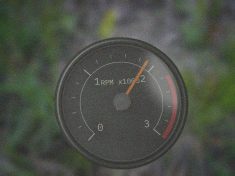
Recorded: 1900 rpm
